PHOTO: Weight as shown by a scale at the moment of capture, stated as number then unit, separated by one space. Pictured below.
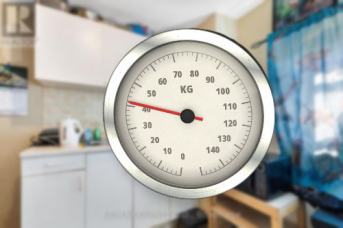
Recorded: 42 kg
